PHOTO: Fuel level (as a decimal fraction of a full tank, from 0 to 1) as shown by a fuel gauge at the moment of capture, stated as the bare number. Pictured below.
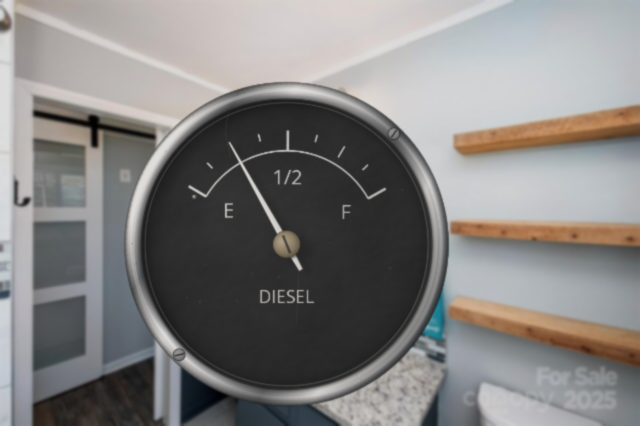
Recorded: 0.25
